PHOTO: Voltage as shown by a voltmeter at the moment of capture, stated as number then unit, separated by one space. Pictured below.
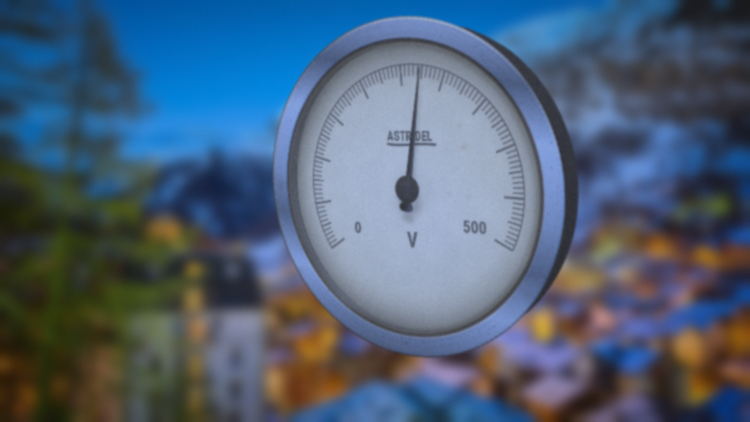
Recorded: 275 V
